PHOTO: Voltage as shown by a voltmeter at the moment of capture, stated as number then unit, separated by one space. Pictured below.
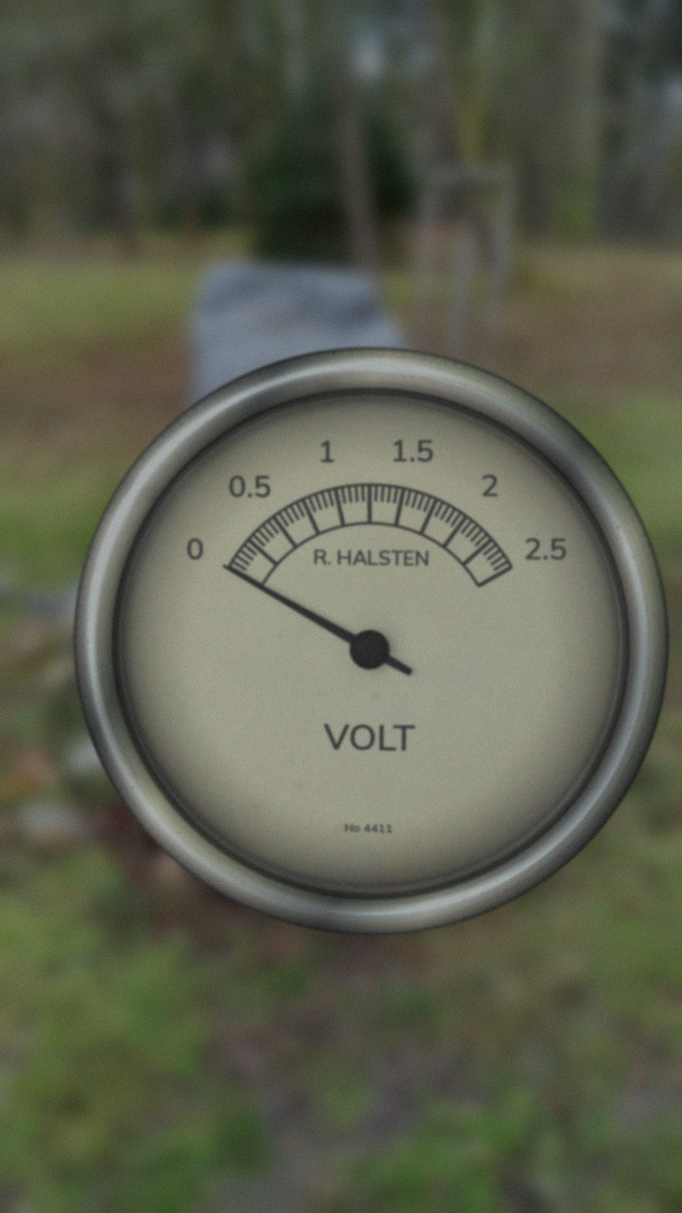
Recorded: 0 V
